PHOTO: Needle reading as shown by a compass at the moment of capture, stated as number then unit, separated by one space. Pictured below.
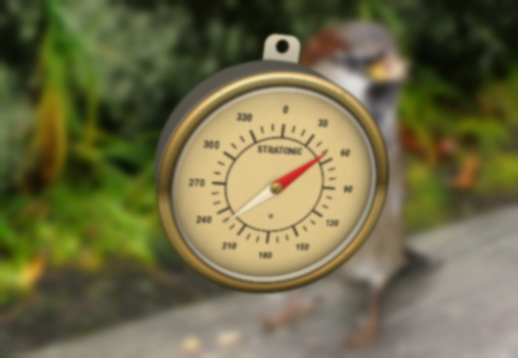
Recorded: 50 °
